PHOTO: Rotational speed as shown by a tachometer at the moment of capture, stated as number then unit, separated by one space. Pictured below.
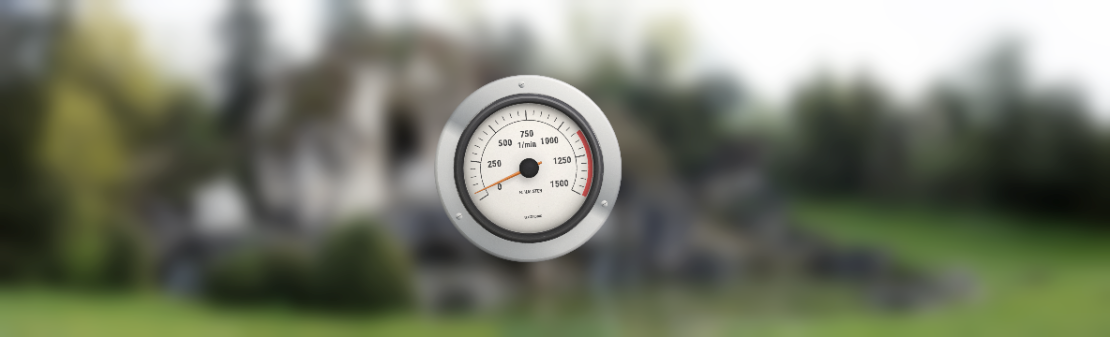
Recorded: 50 rpm
